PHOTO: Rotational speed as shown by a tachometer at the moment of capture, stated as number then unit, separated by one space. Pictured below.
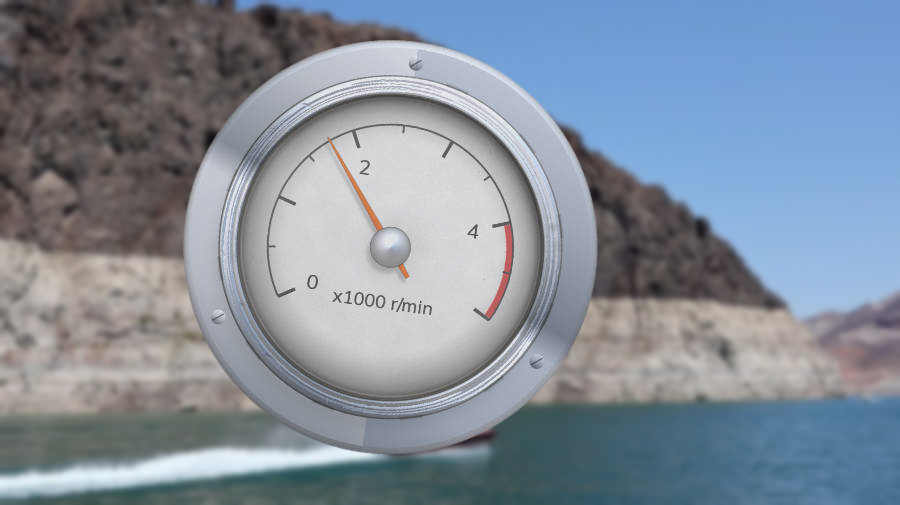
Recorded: 1750 rpm
